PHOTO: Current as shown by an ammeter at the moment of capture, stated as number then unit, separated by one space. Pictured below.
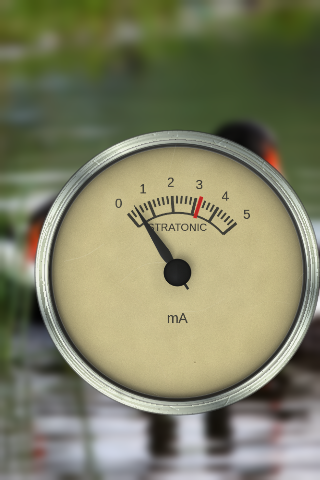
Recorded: 0.4 mA
